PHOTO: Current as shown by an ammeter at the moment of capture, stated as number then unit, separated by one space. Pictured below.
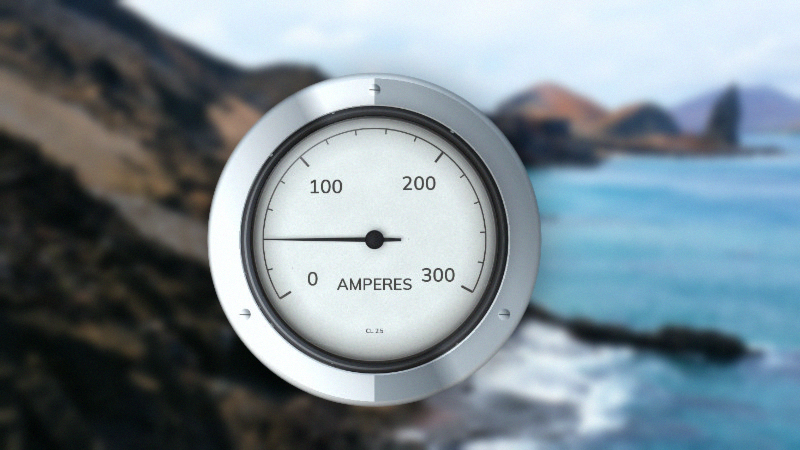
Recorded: 40 A
